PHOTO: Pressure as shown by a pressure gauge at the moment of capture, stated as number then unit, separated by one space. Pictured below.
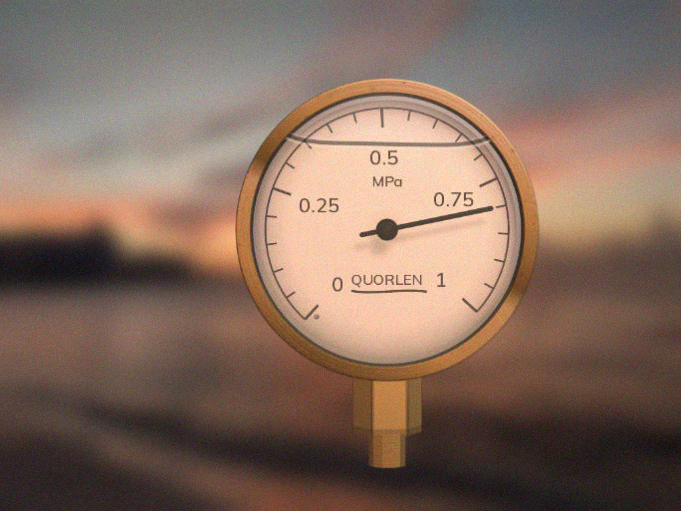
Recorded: 0.8 MPa
